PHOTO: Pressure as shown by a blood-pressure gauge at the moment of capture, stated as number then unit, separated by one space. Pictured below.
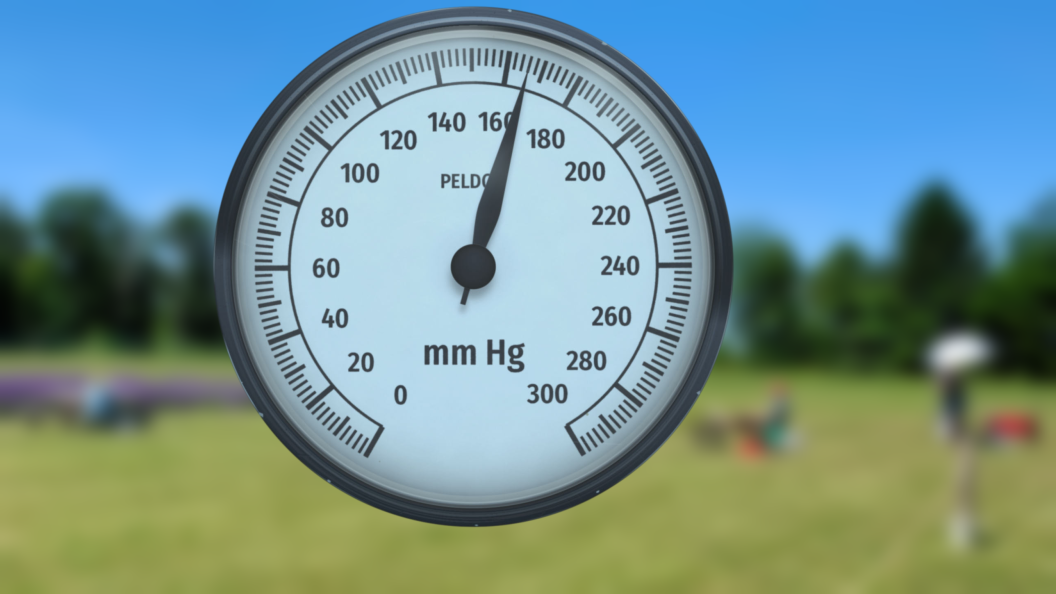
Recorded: 166 mmHg
